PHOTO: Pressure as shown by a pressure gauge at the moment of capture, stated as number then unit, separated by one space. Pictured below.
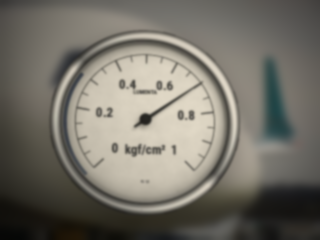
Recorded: 0.7 kg/cm²
